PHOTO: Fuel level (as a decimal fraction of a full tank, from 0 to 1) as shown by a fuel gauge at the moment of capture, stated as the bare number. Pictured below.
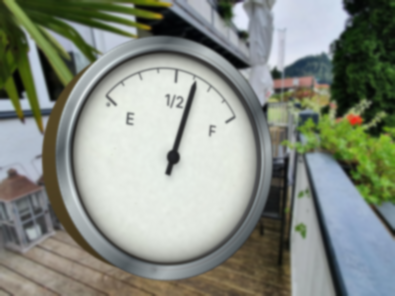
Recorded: 0.625
